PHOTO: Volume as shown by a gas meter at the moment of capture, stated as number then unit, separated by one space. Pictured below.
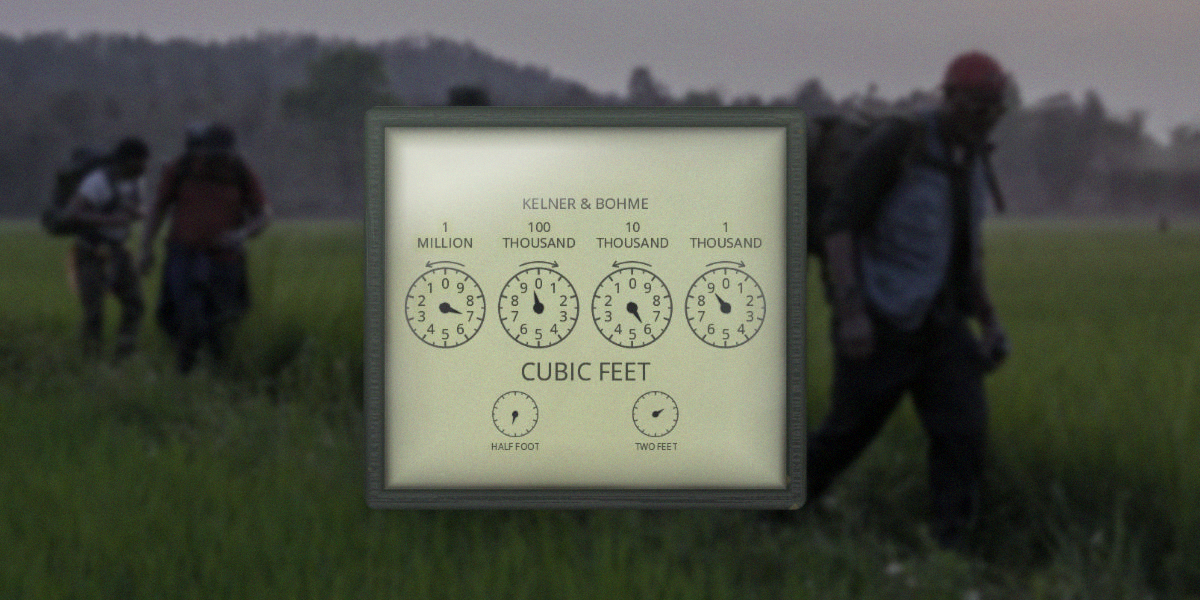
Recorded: 695900 ft³
